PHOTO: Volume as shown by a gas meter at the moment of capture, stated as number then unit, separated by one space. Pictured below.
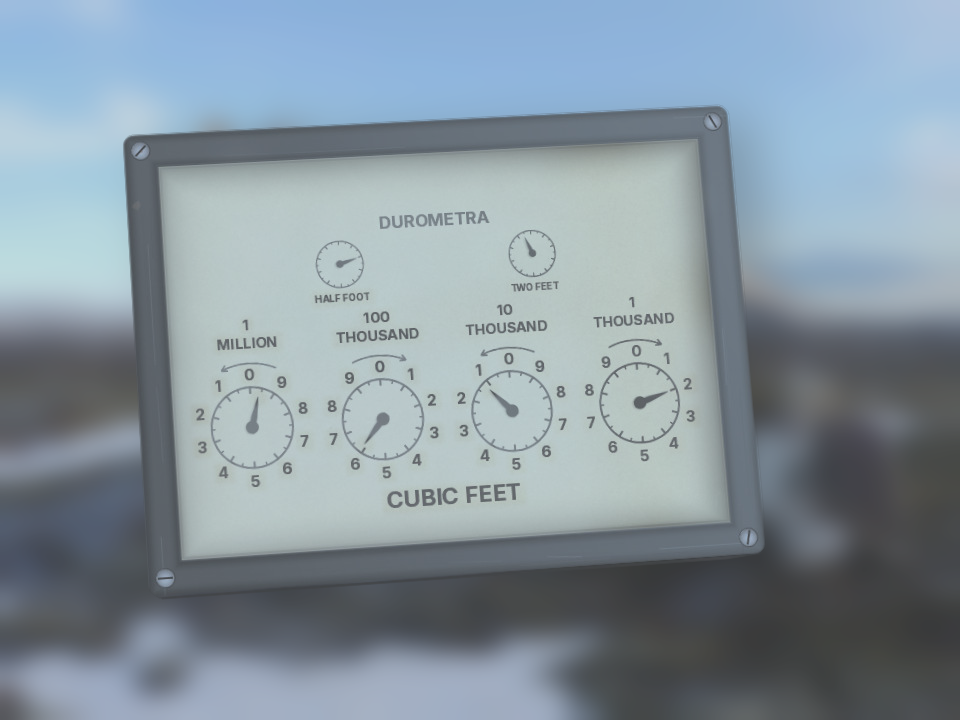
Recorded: 961200 ft³
